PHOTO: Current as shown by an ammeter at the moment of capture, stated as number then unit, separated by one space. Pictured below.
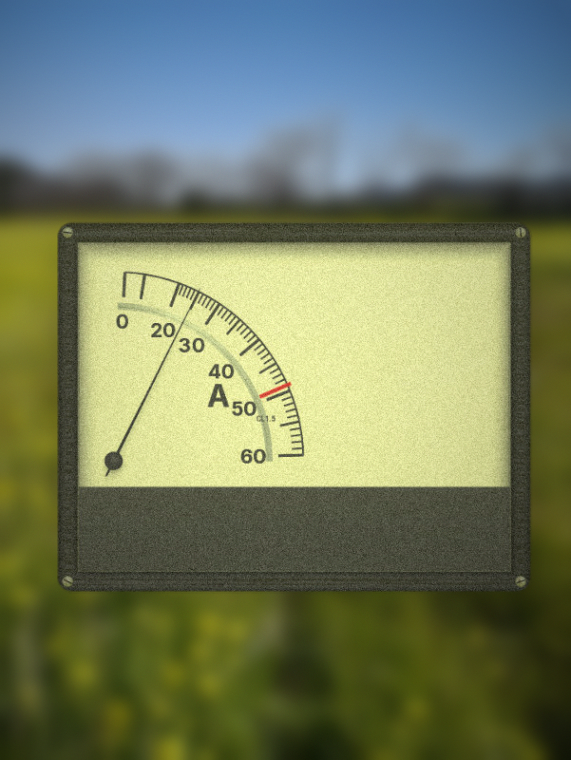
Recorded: 25 A
